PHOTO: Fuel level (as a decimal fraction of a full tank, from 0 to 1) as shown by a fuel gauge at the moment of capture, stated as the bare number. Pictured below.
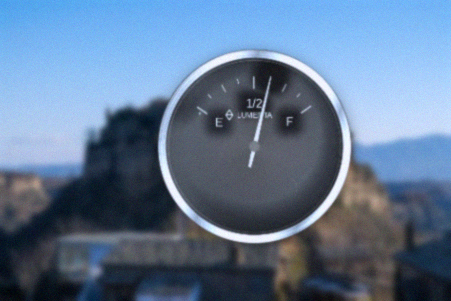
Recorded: 0.625
